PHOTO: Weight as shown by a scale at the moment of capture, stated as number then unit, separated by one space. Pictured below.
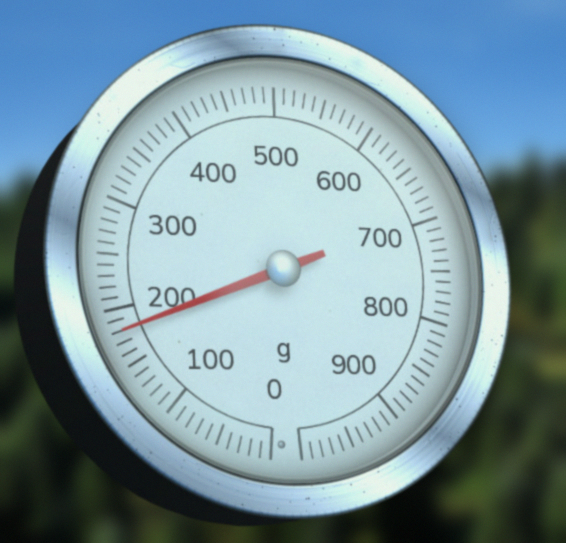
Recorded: 180 g
